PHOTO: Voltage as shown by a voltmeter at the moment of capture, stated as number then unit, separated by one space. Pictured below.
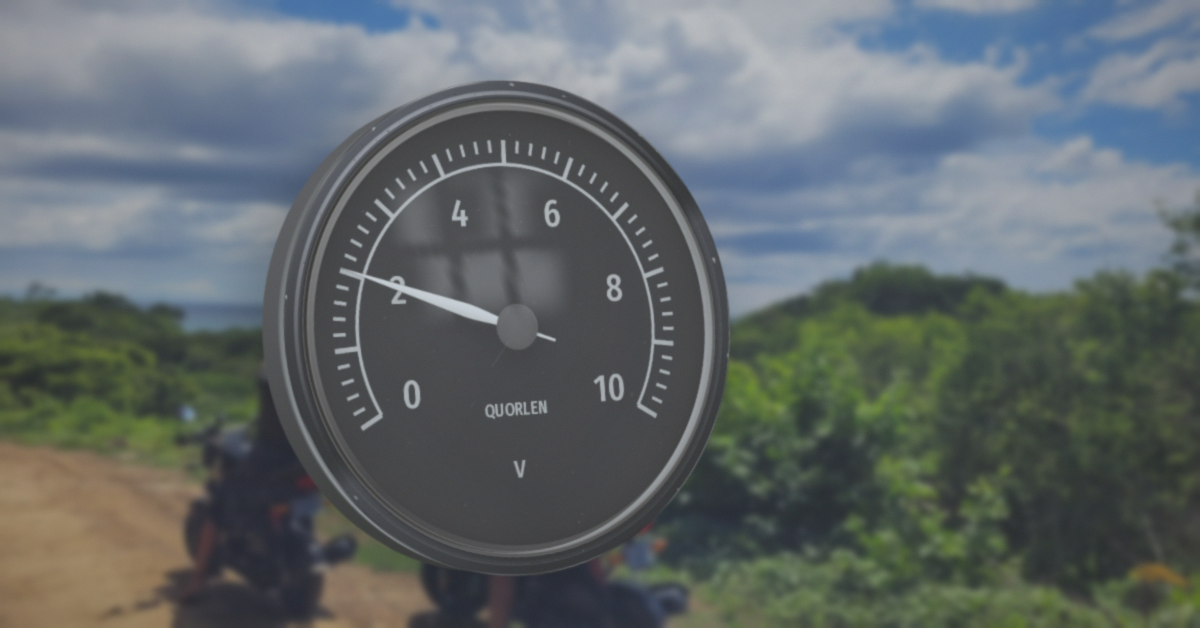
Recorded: 2 V
